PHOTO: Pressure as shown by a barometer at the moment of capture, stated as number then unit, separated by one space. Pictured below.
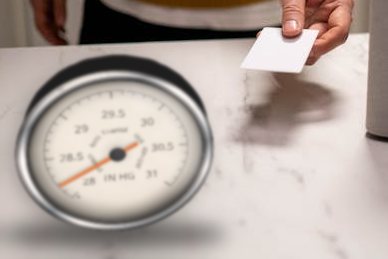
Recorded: 28.2 inHg
